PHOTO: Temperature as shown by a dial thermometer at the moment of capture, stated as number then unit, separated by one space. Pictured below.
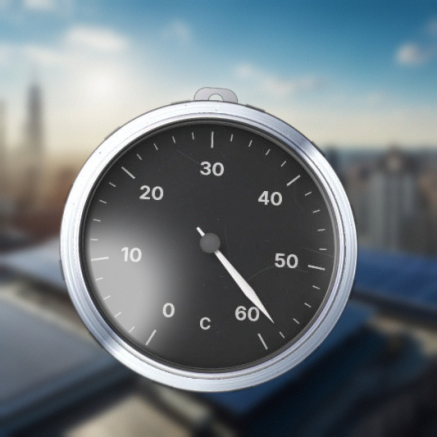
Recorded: 58 °C
